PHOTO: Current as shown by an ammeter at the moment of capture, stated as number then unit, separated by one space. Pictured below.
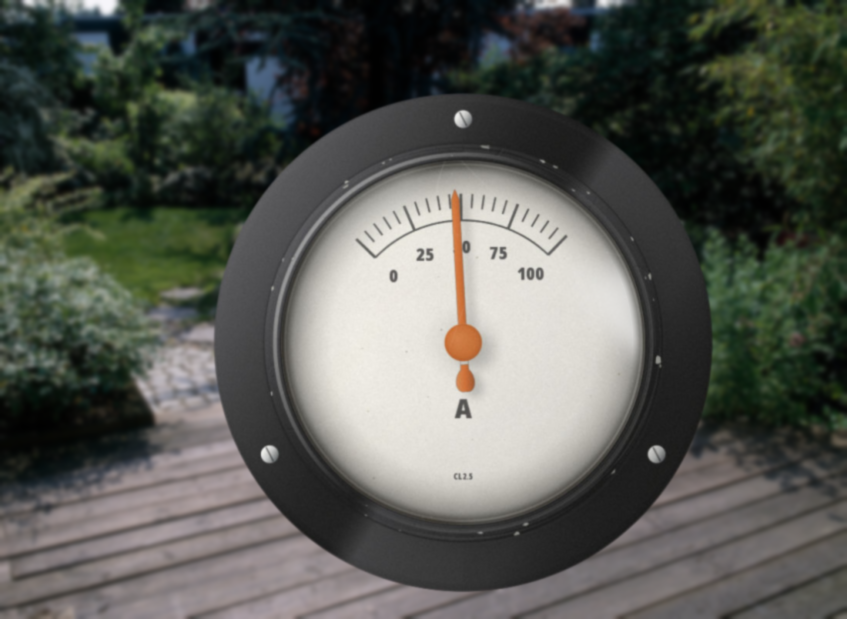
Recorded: 47.5 A
